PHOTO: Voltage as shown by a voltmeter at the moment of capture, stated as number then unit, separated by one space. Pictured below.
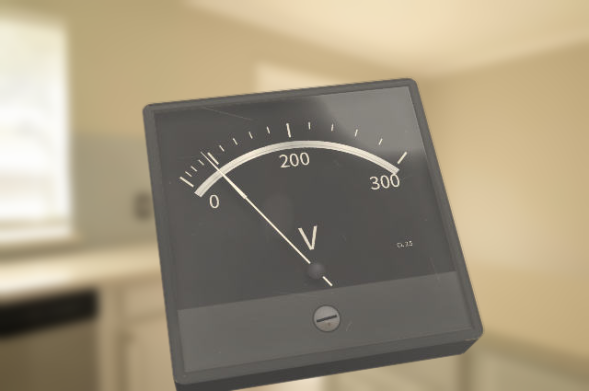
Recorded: 90 V
